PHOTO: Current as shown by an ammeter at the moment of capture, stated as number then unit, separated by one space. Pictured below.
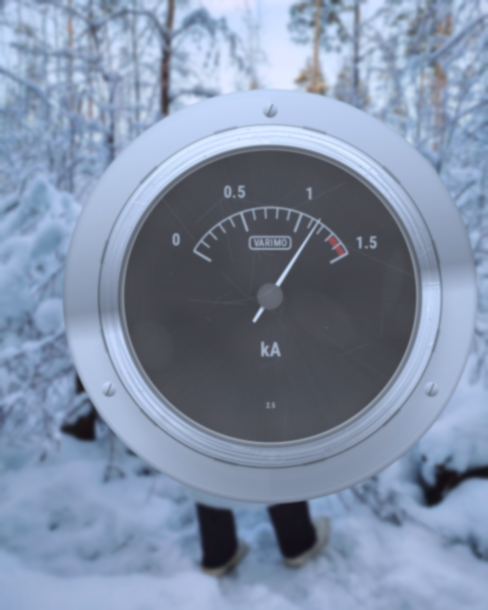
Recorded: 1.15 kA
